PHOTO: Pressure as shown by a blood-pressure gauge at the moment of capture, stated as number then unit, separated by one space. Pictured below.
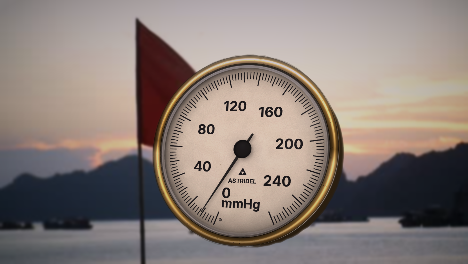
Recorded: 10 mmHg
